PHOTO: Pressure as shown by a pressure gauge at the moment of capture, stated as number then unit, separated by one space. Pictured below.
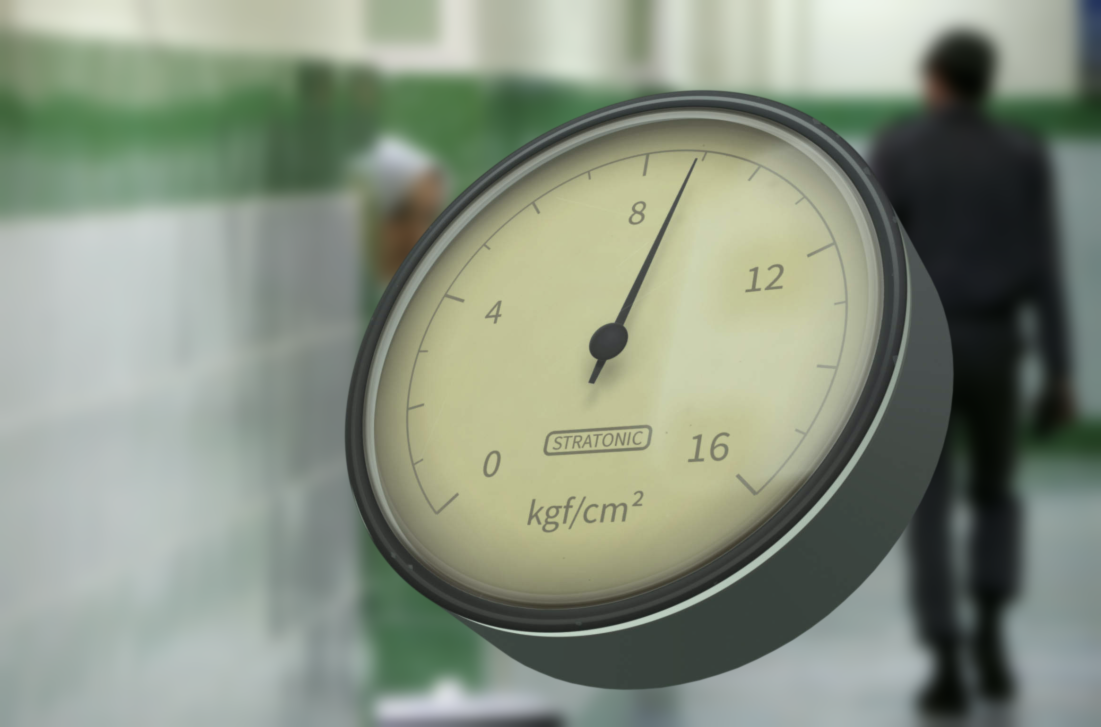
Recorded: 9 kg/cm²
